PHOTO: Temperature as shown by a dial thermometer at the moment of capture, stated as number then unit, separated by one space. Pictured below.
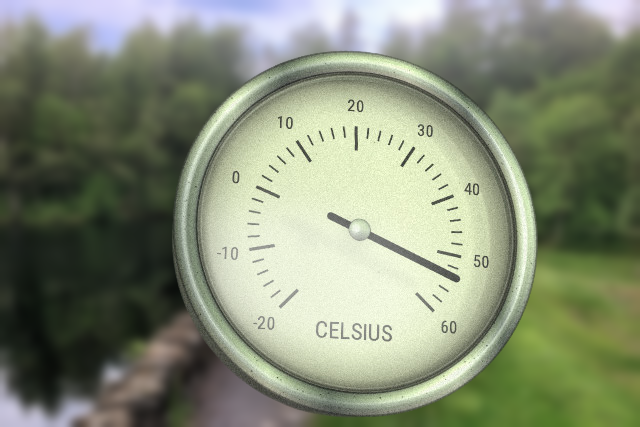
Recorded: 54 °C
